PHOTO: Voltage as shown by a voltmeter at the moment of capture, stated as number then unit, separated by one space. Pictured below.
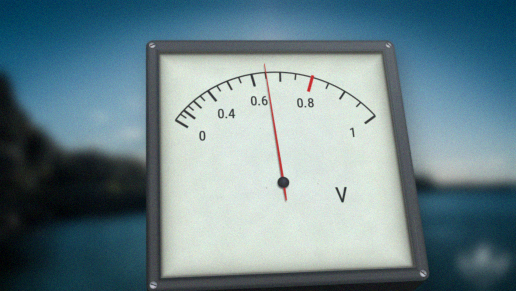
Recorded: 0.65 V
